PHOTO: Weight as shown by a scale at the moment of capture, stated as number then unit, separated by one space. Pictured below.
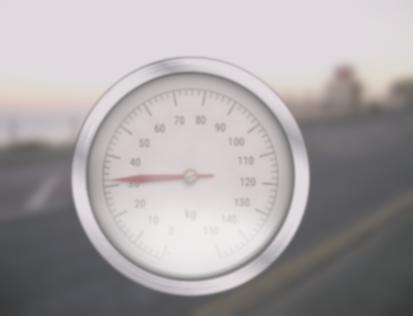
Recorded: 32 kg
